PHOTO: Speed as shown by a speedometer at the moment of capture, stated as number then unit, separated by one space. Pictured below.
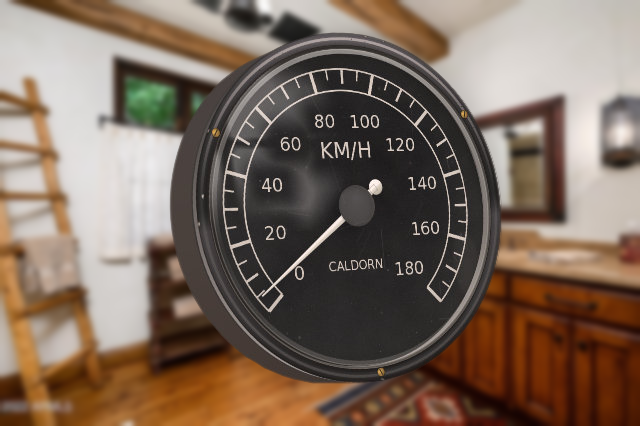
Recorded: 5 km/h
